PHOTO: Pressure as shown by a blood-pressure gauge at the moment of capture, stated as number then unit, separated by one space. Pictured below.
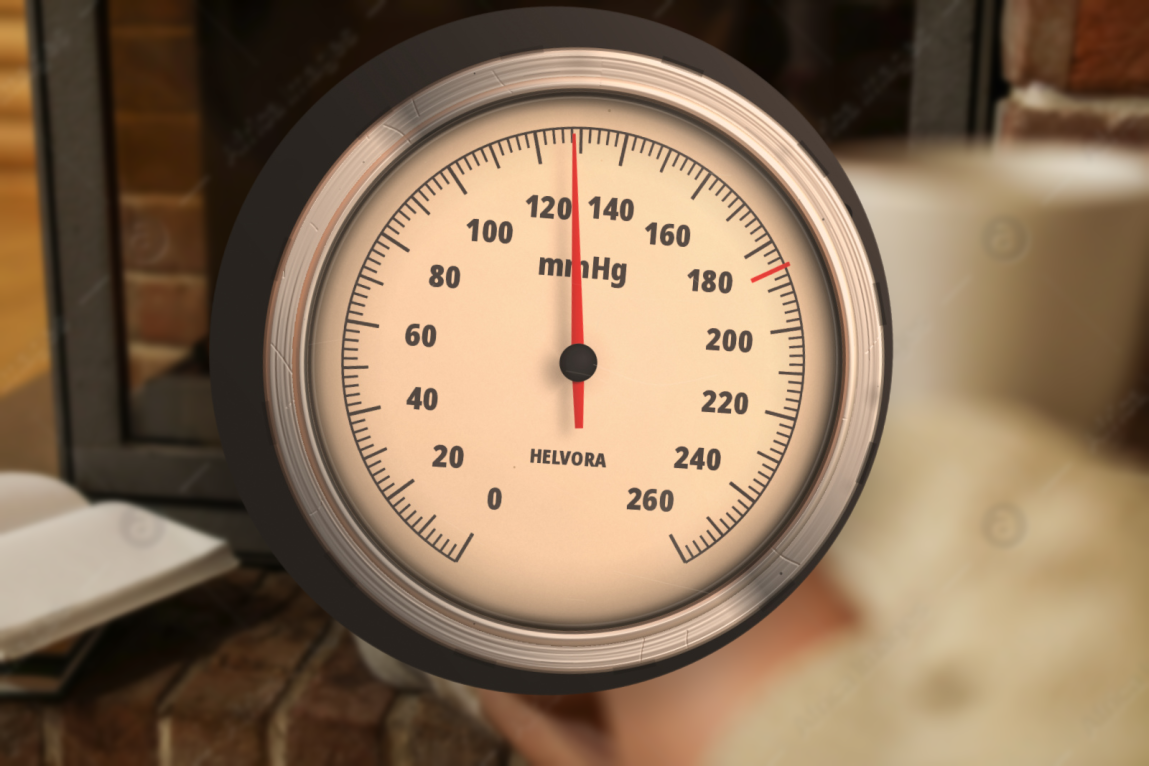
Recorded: 128 mmHg
